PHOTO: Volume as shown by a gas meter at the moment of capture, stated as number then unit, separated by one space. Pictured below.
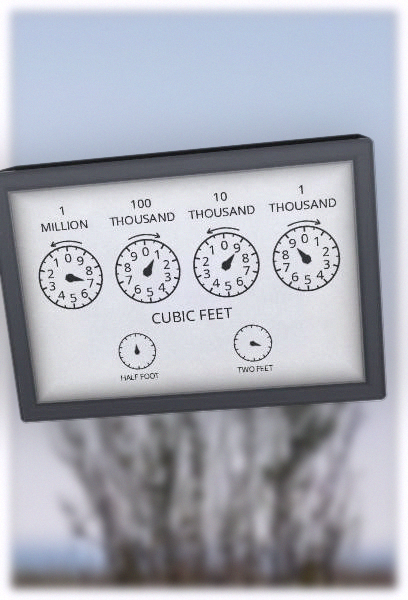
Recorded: 708900 ft³
